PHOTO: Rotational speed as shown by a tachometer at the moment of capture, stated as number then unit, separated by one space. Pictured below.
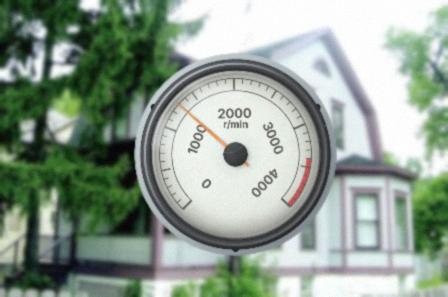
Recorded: 1300 rpm
